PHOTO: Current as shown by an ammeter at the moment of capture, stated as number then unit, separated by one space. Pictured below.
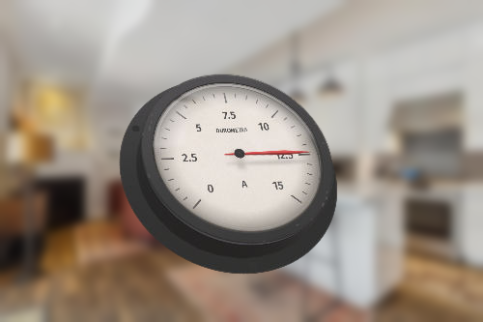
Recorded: 12.5 A
